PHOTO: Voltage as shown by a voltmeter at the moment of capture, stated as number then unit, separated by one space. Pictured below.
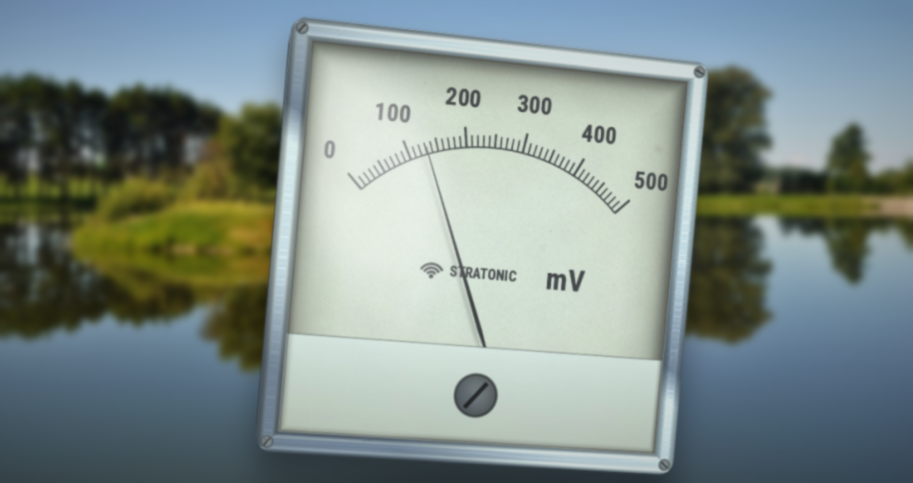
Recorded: 130 mV
